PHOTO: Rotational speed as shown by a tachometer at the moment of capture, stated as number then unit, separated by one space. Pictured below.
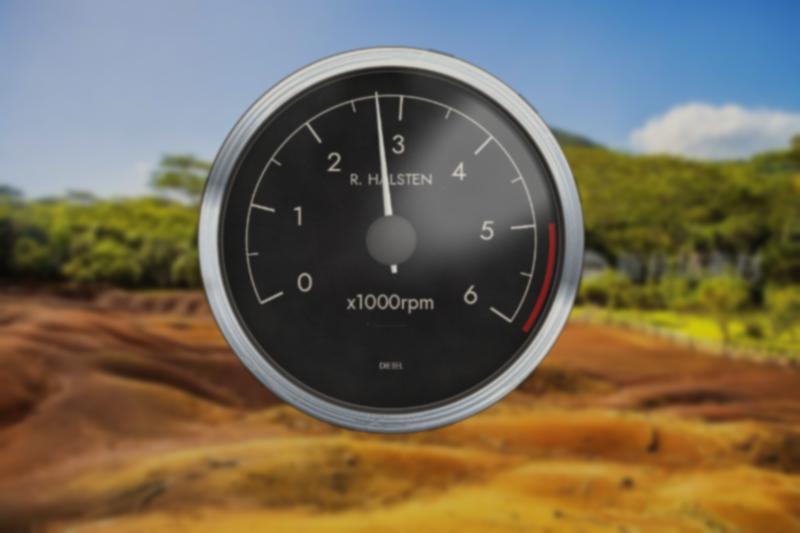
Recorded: 2750 rpm
